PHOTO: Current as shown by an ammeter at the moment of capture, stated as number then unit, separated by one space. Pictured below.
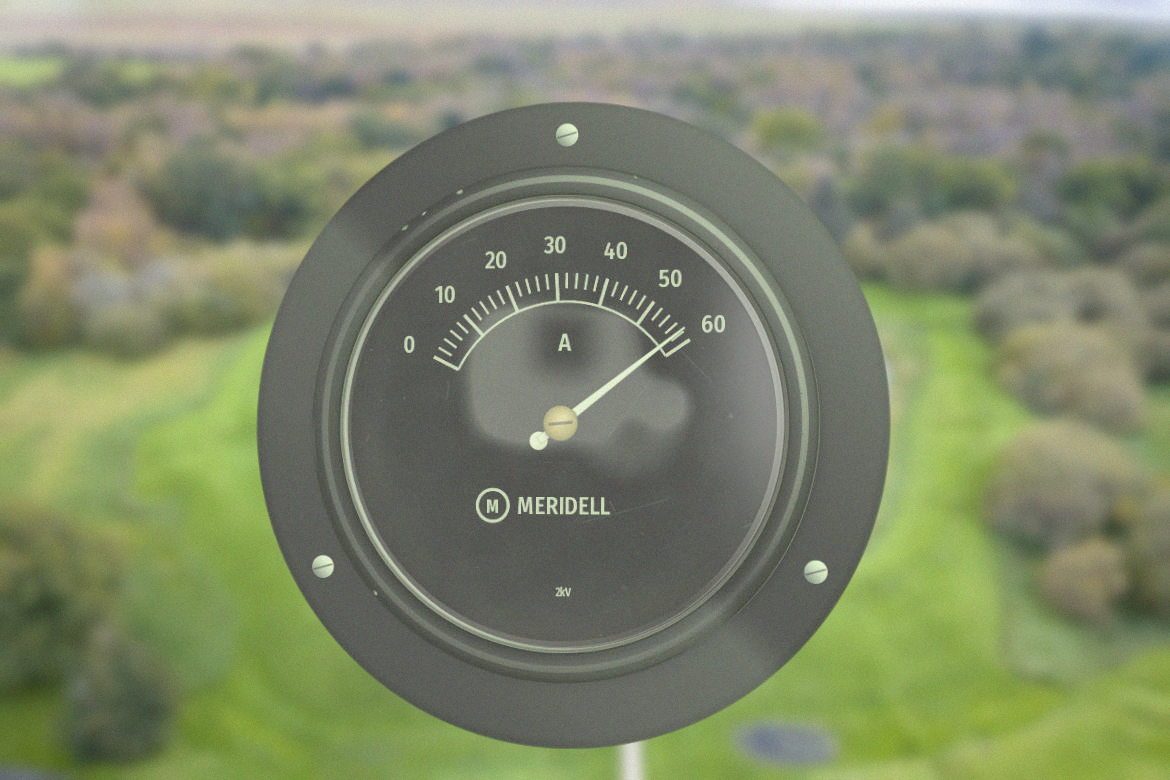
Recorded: 58 A
